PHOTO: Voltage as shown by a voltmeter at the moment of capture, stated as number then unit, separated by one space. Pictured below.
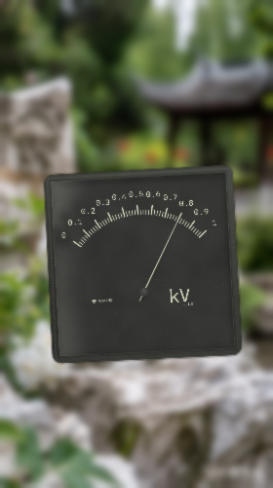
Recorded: 0.8 kV
